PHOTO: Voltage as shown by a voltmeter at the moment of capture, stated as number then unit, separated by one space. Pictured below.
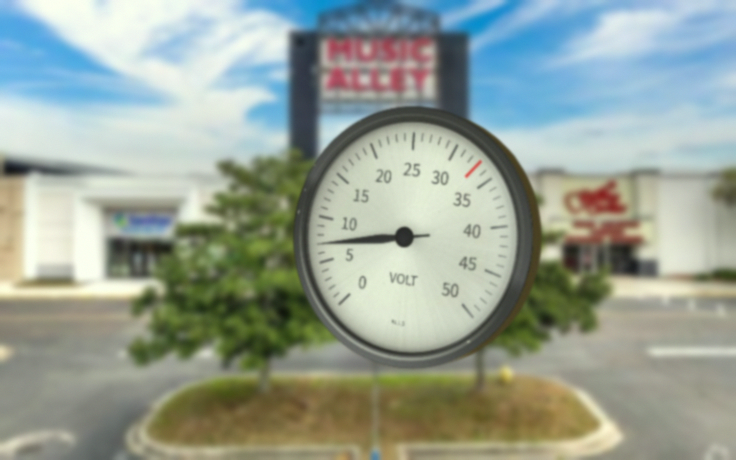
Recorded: 7 V
